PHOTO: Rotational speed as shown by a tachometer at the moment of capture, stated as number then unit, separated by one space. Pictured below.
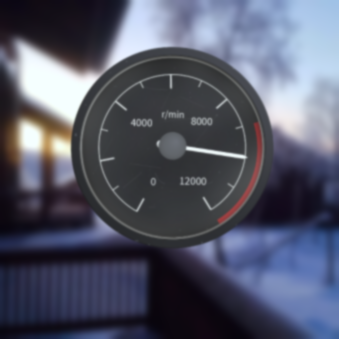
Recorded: 10000 rpm
